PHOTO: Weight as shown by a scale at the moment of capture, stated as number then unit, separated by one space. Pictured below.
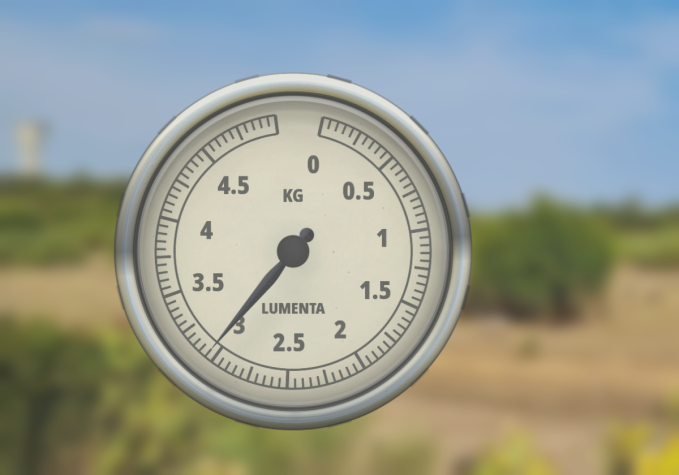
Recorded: 3.05 kg
